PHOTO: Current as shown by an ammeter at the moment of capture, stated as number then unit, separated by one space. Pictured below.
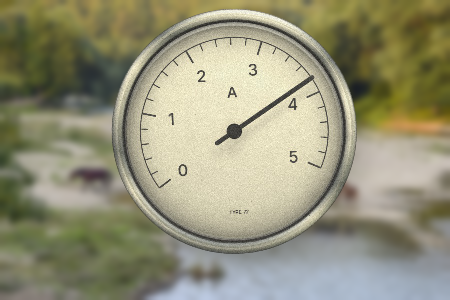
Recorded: 3.8 A
